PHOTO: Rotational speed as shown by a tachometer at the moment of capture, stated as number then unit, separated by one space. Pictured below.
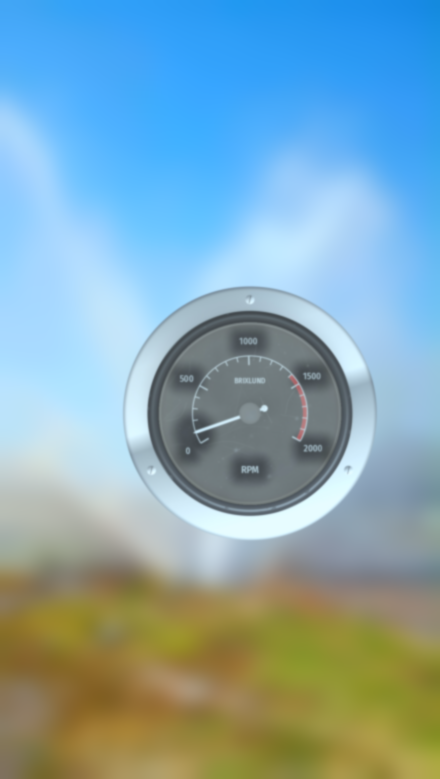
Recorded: 100 rpm
